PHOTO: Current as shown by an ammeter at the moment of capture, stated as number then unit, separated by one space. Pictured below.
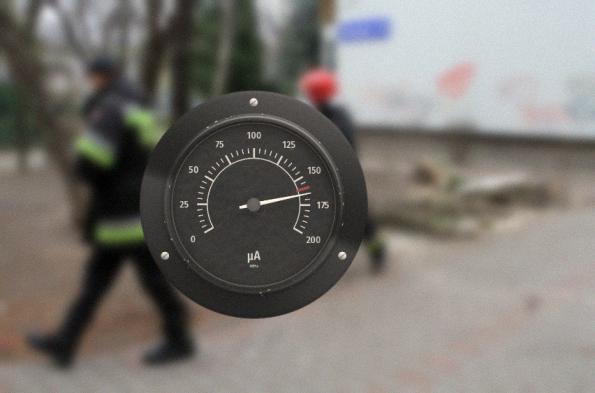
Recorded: 165 µA
